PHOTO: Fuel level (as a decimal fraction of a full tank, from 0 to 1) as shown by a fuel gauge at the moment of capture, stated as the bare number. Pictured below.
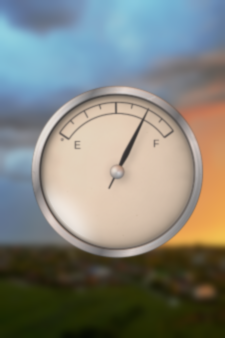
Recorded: 0.75
